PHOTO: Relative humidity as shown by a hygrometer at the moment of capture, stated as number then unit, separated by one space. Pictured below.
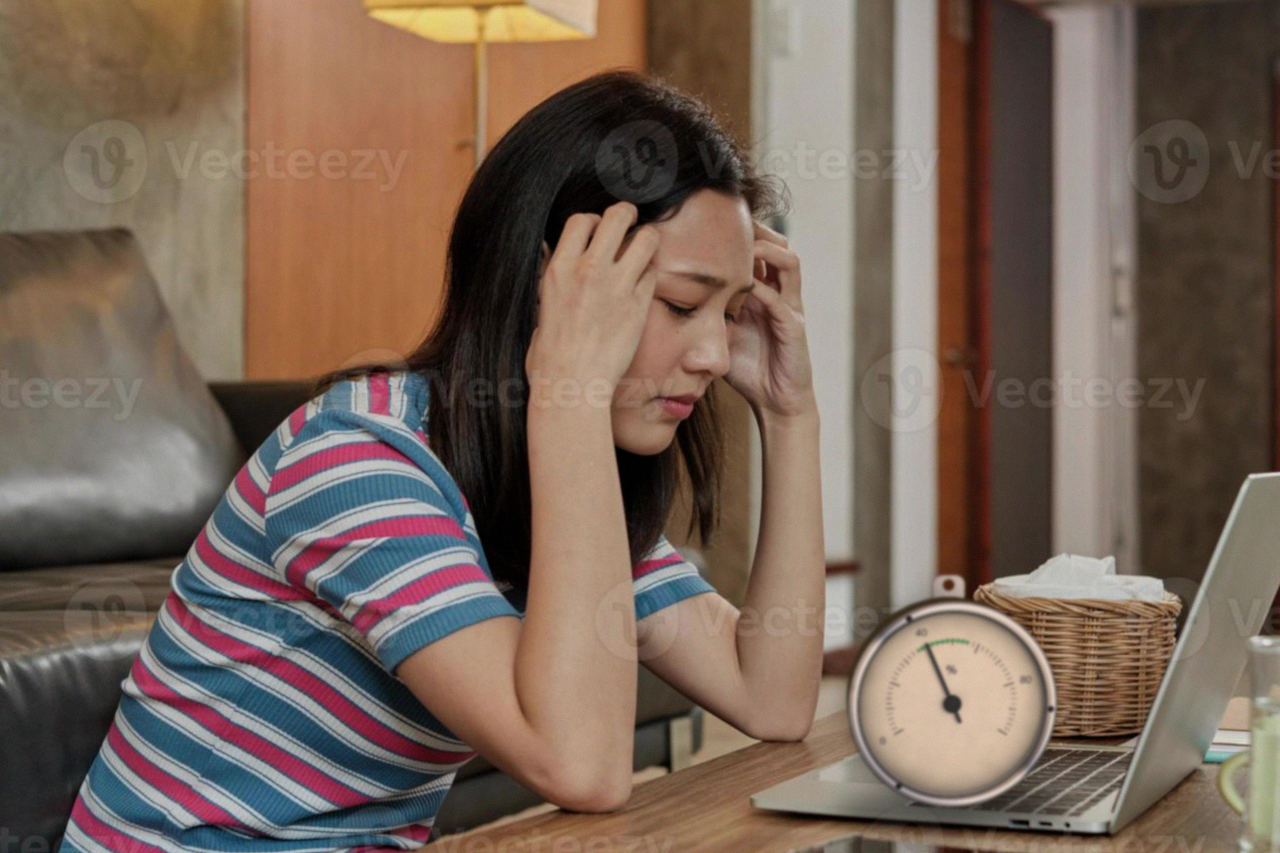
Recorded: 40 %
